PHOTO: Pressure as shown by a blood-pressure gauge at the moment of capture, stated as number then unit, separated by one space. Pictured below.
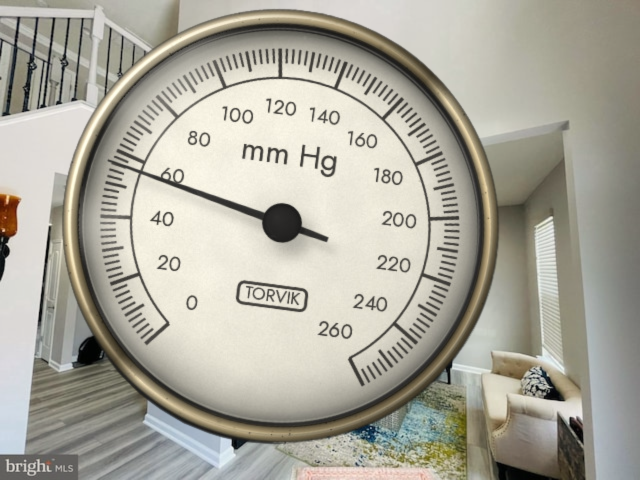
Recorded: 56 mmHg
